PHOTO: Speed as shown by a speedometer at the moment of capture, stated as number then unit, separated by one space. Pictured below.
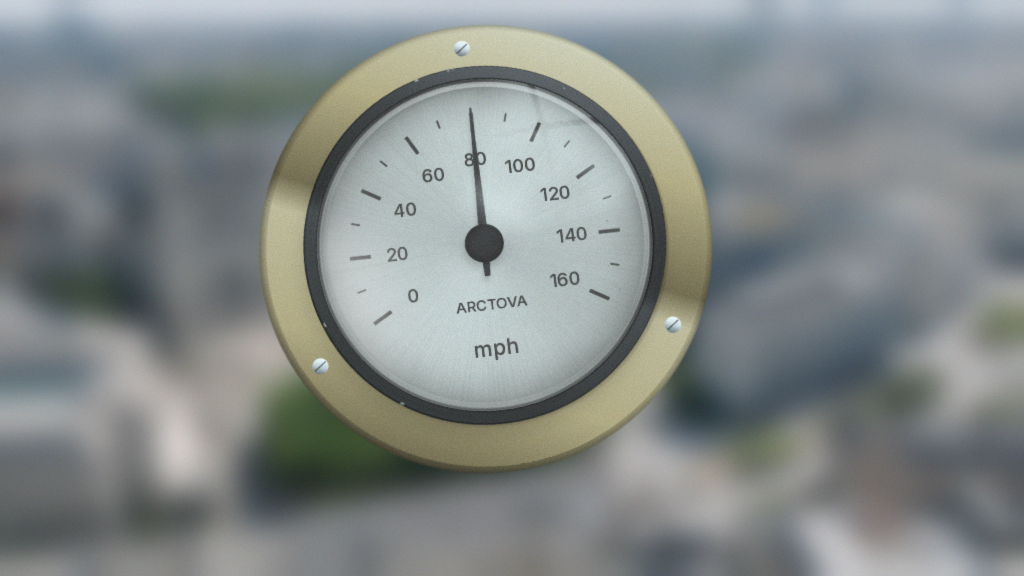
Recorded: 80 mph
